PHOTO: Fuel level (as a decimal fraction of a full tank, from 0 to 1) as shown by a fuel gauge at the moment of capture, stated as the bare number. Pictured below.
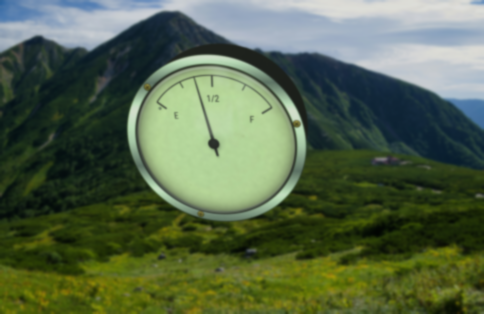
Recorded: 0.375
